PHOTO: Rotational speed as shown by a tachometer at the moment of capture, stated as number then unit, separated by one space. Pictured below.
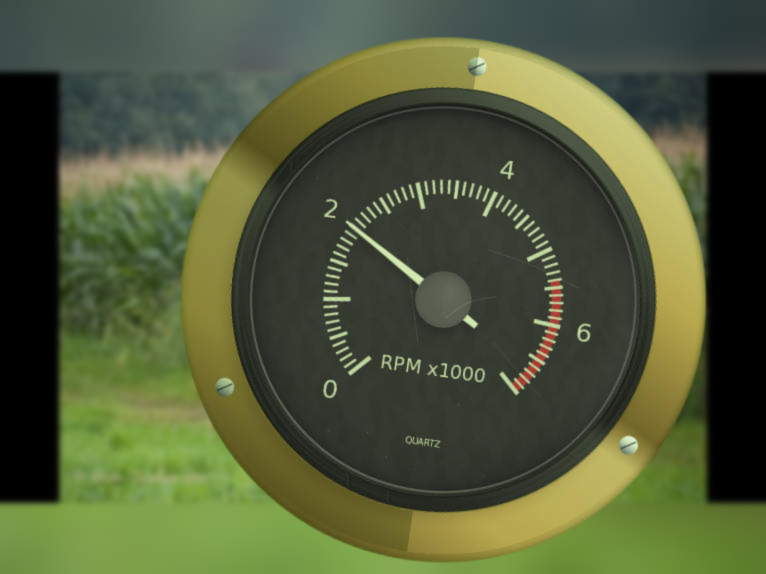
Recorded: 2000 rpm
